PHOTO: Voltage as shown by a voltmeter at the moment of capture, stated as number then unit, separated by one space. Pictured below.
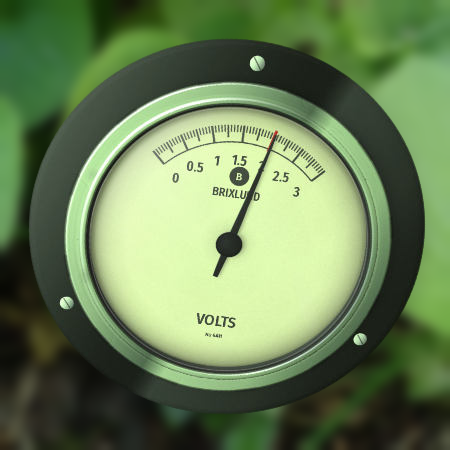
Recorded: 2 V
